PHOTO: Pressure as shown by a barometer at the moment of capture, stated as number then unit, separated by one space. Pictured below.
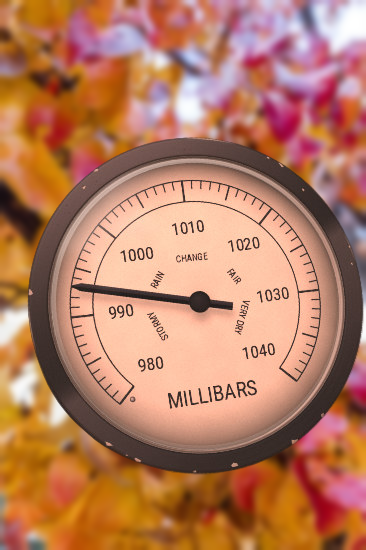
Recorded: 993 mbar
